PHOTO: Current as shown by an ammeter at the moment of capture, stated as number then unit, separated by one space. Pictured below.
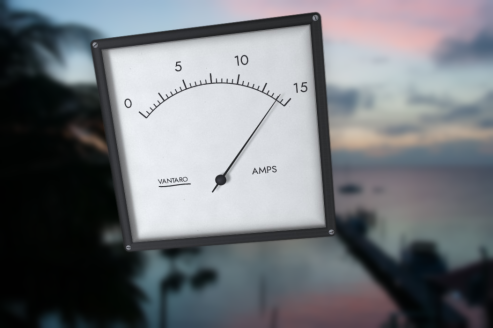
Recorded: 14 A
